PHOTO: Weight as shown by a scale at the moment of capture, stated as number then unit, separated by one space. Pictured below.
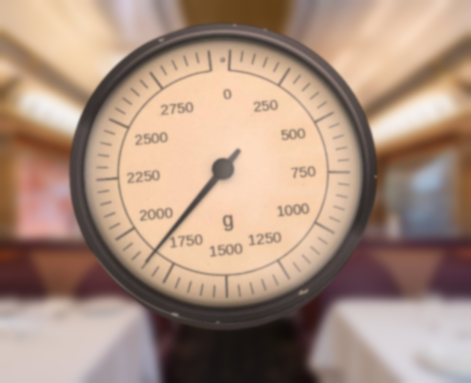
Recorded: 1850 g
